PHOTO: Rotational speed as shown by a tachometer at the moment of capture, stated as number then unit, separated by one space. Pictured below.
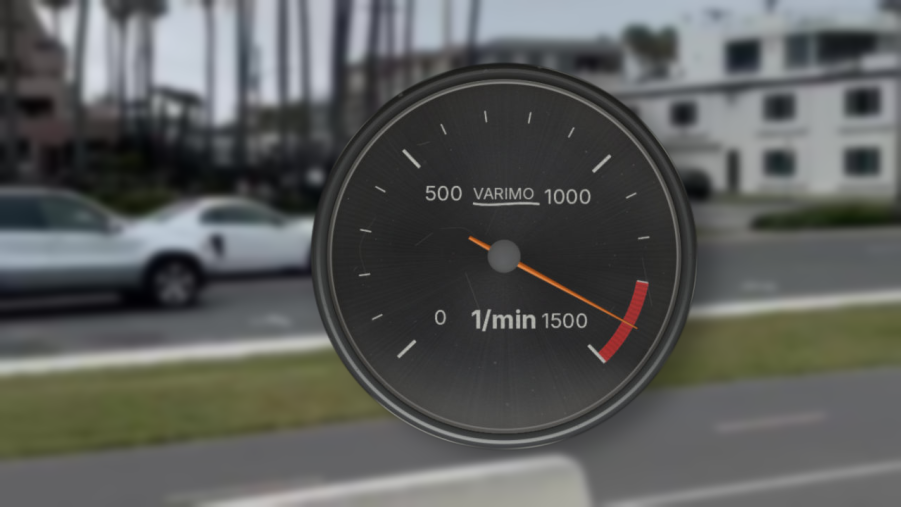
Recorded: 1400 rpm
